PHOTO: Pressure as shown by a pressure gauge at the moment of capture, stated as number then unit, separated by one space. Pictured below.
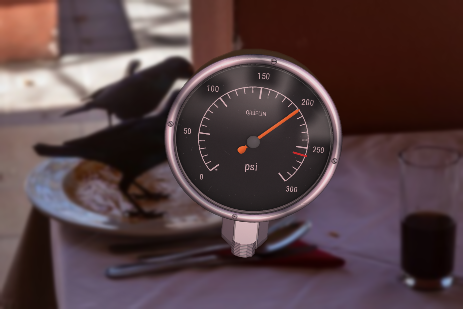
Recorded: 200 psi
